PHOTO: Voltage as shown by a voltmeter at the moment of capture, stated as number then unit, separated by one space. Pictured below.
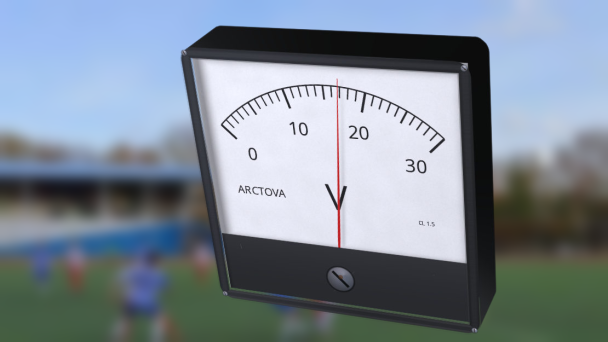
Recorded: 17 V
